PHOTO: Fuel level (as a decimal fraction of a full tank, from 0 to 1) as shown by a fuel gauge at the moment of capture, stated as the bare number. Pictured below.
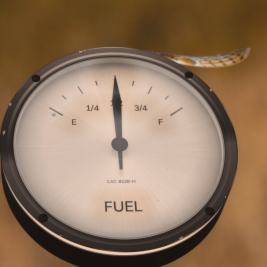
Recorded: 0.5
